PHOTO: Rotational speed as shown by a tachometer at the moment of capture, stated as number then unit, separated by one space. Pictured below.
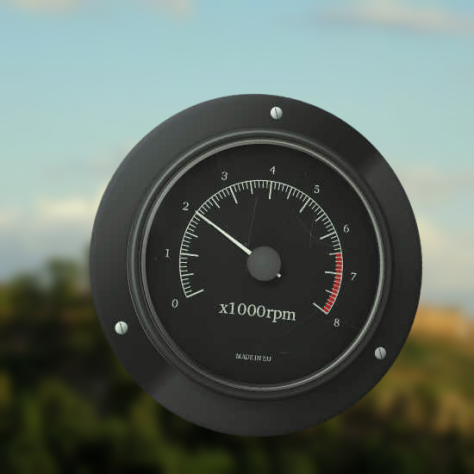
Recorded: 2000 rpm
